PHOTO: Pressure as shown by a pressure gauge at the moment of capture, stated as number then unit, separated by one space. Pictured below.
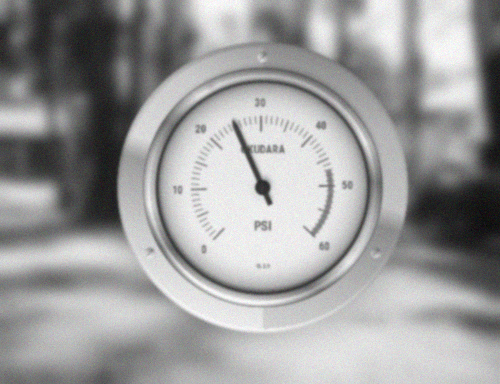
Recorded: 25 psi
